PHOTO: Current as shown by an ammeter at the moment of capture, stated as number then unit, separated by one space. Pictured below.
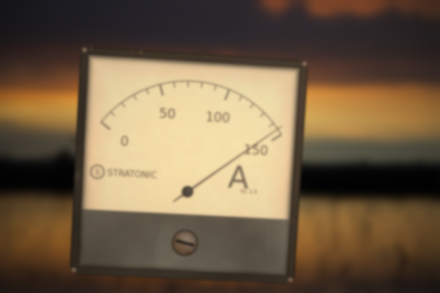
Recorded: 145 A
